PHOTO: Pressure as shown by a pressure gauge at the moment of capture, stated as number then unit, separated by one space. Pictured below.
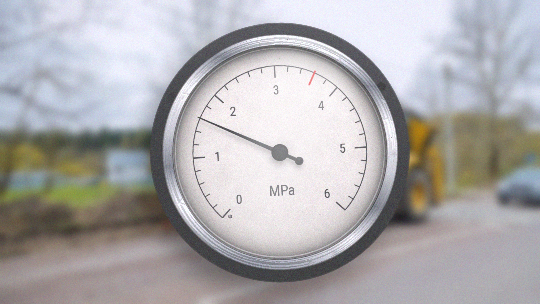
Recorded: 1.6 MPa
